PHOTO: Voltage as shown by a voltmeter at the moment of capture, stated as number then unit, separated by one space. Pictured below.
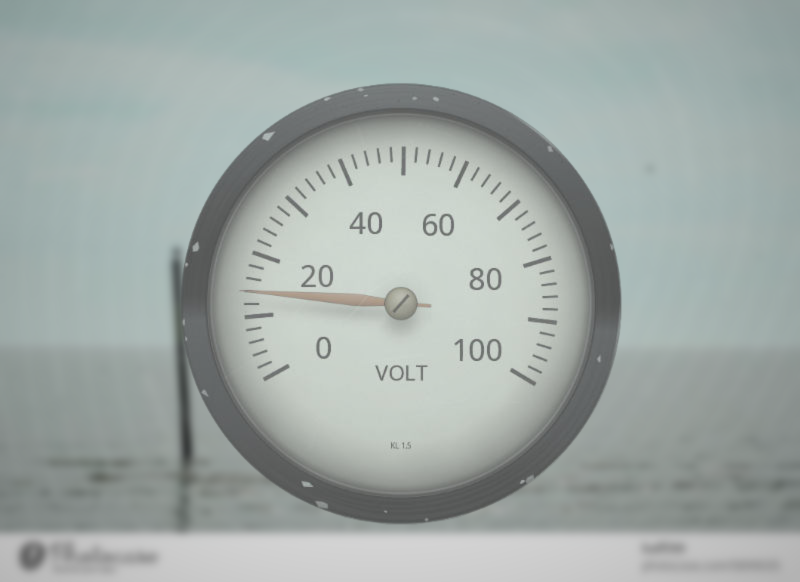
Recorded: 14 V
